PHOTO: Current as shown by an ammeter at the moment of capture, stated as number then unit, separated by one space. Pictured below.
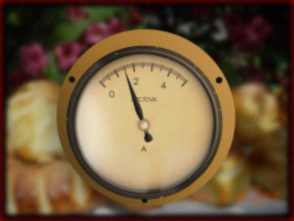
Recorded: 1.5 A
